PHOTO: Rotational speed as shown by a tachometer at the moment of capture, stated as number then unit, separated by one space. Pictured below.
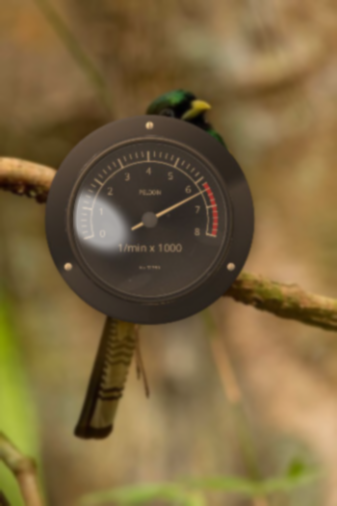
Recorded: 6400 rpm
